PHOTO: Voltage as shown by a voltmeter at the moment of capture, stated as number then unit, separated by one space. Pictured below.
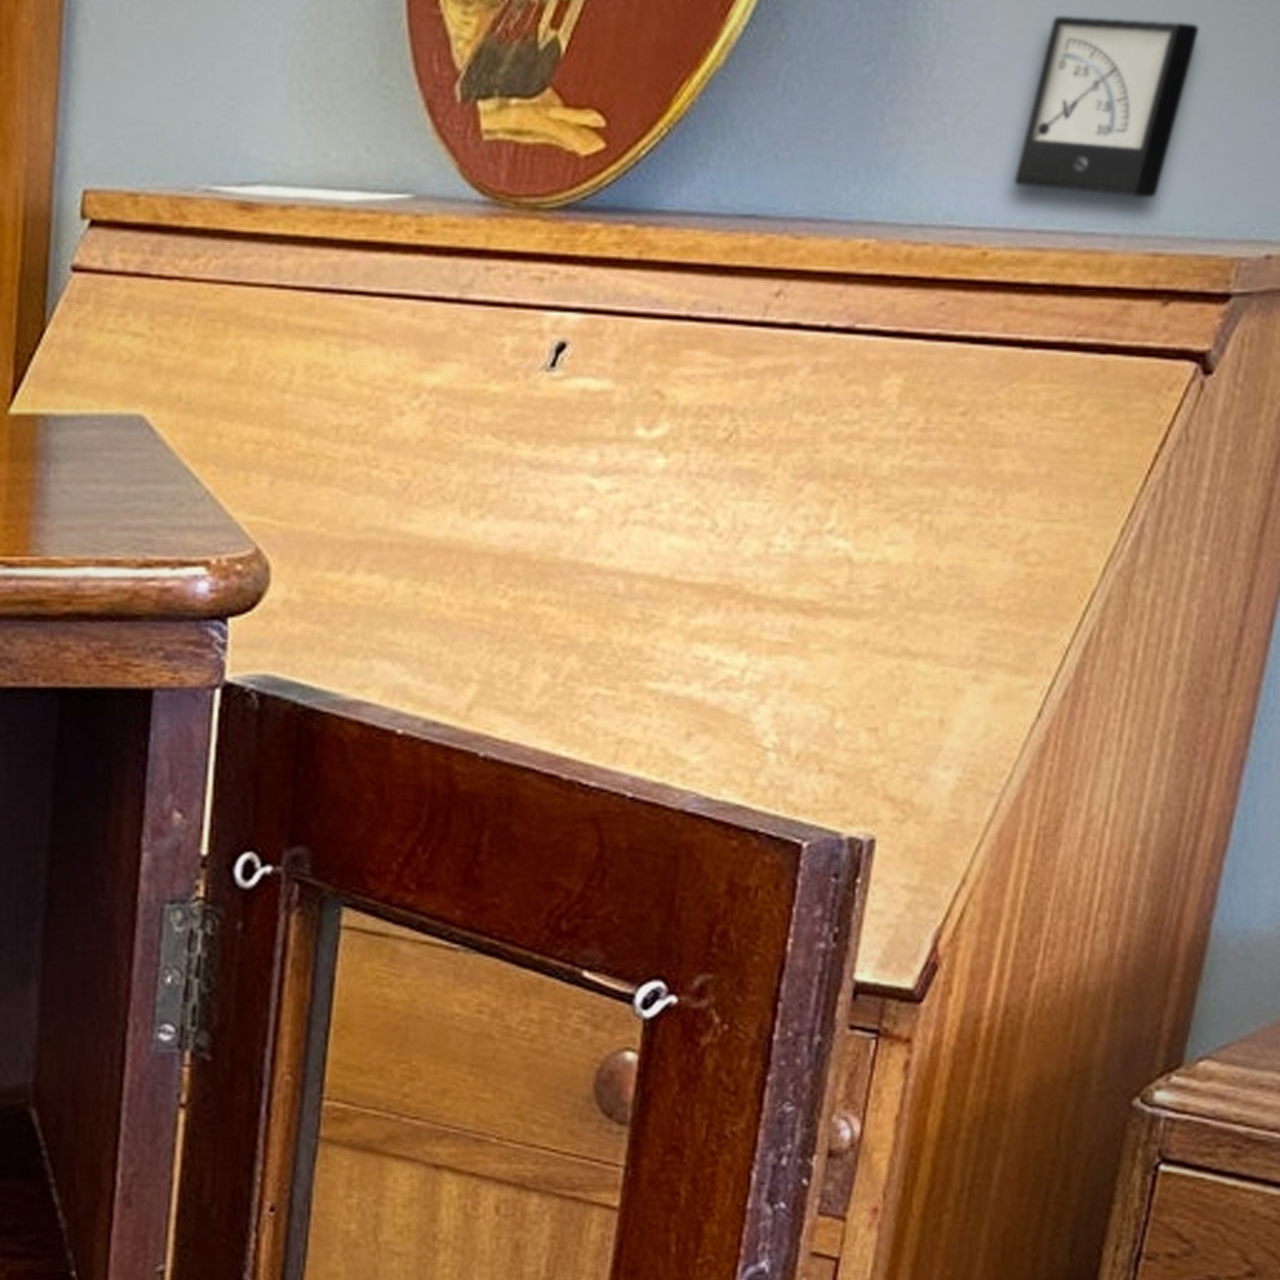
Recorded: 5 V
